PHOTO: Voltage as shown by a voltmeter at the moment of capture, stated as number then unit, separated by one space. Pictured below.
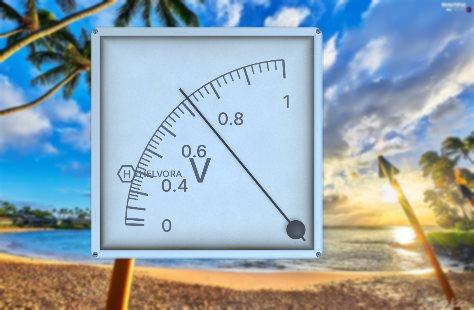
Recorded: 0.72 V
